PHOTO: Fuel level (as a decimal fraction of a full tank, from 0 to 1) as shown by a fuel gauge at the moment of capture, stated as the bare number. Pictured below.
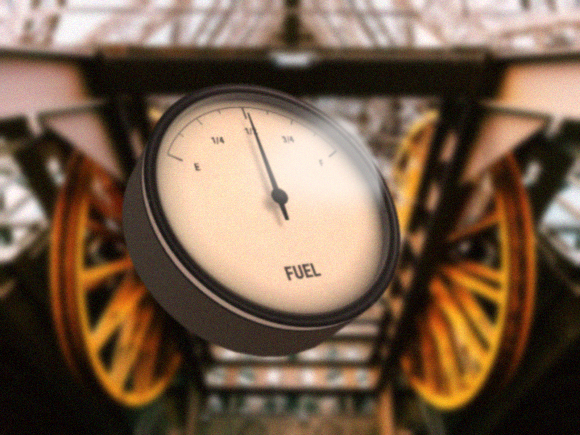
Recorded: 0.5
